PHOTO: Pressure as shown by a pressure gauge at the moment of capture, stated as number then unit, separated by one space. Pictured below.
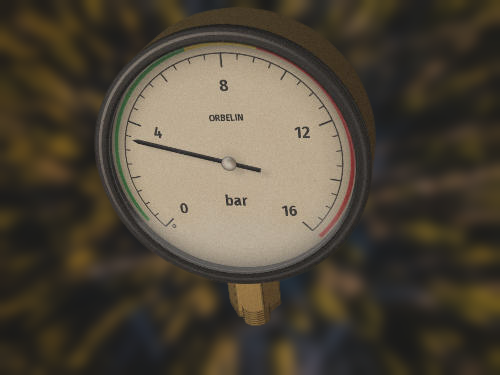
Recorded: 3.5 bar
